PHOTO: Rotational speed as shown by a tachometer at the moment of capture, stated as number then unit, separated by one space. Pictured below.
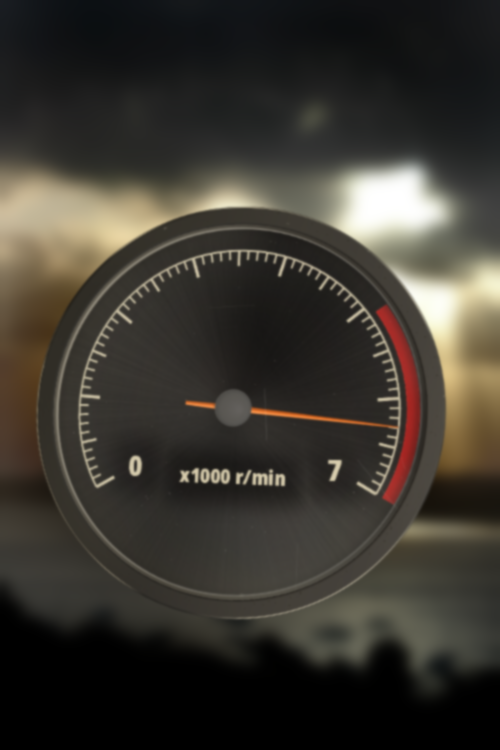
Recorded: 6300 rpm
